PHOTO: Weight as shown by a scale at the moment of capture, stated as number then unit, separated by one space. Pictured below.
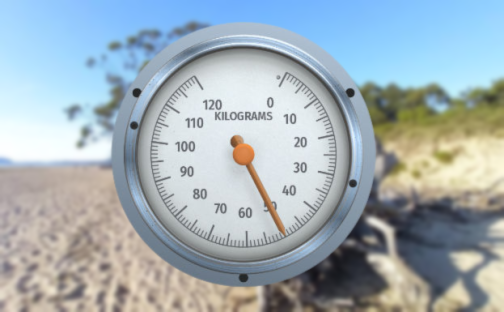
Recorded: 50 kg
